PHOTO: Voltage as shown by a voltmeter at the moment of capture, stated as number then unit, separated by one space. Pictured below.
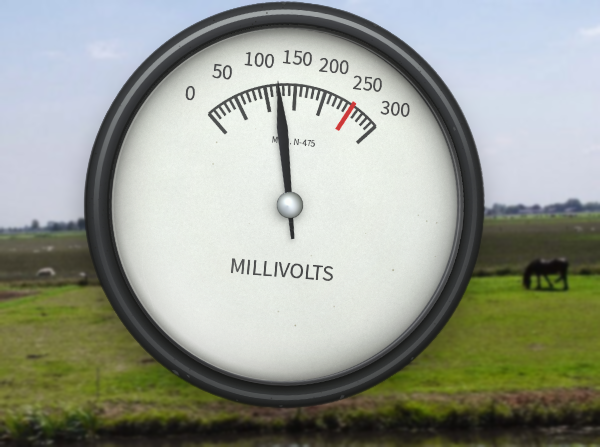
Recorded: 120 mV
